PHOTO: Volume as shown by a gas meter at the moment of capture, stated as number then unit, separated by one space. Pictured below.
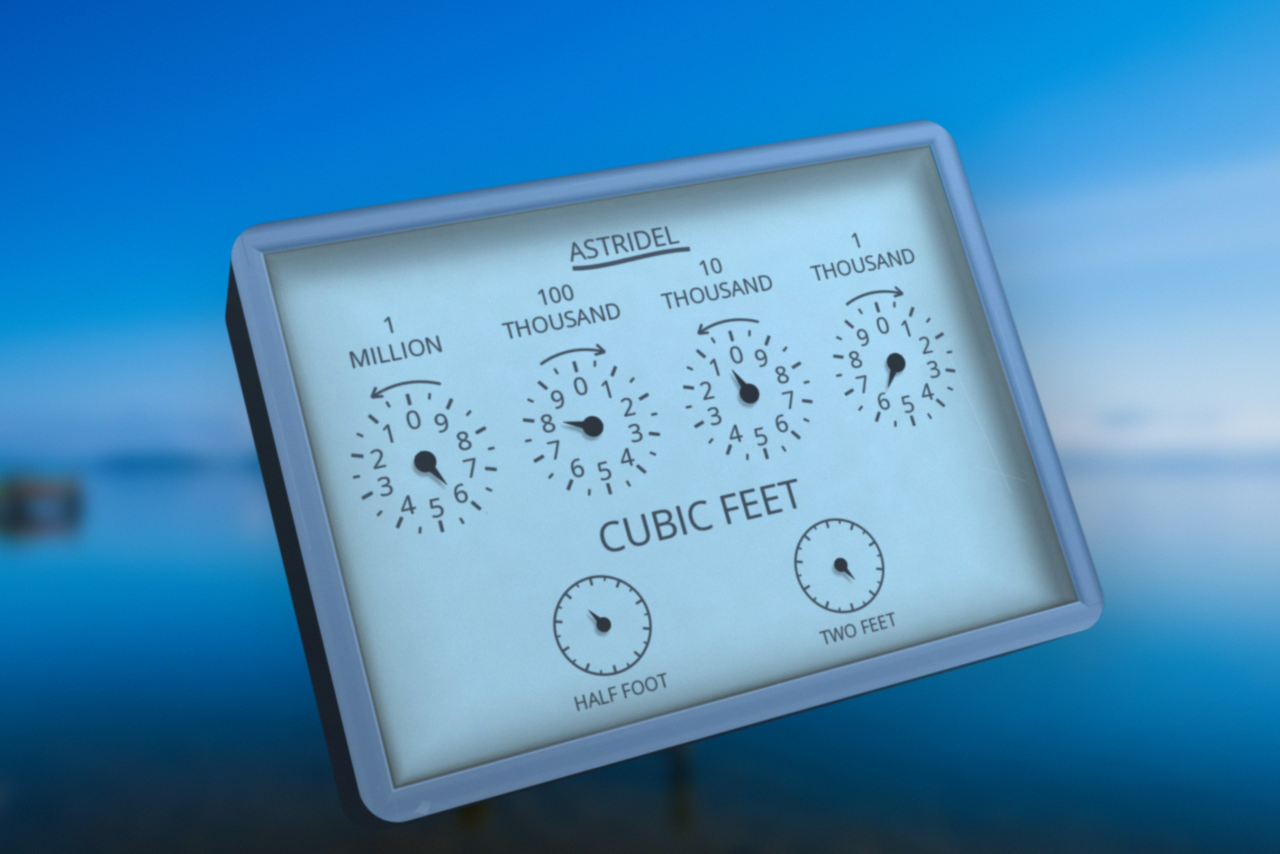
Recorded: 580600 ft³
